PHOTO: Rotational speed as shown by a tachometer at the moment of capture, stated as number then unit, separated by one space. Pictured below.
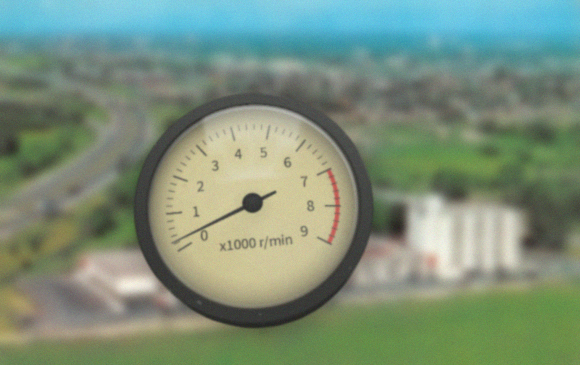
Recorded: 200 rpm
